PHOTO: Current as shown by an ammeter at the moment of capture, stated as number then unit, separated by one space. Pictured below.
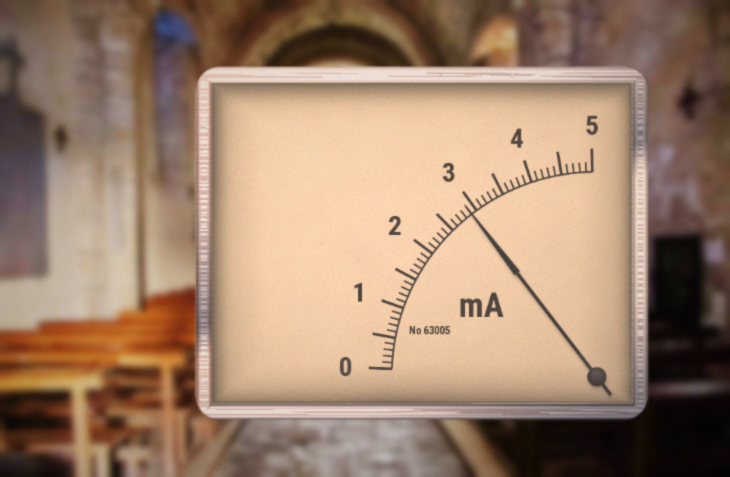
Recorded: 2.9 mA
